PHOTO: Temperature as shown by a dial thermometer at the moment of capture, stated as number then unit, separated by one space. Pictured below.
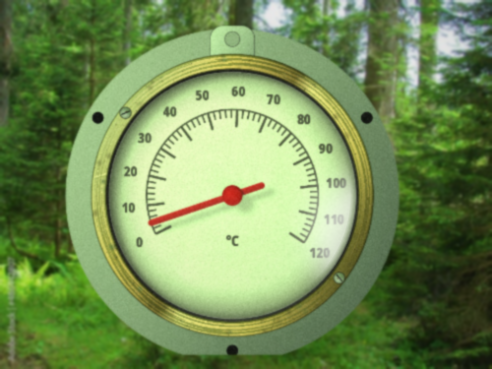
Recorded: 4 °C
